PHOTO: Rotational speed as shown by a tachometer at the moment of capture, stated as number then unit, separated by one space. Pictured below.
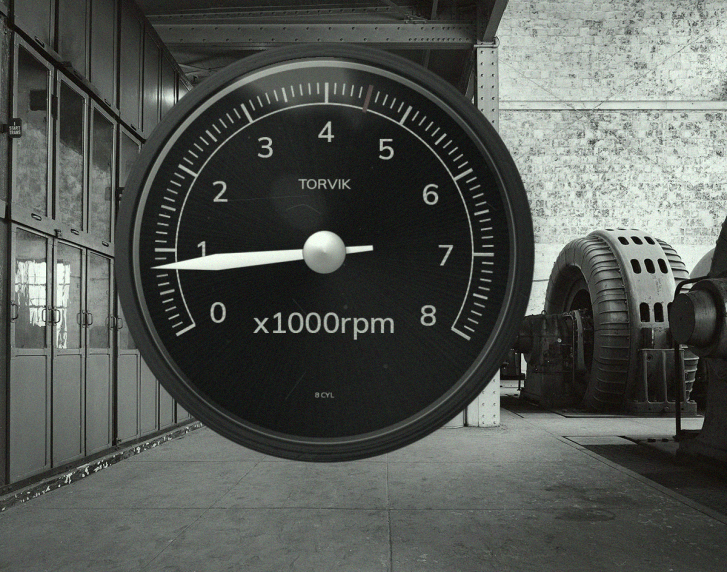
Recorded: 800 rpm
